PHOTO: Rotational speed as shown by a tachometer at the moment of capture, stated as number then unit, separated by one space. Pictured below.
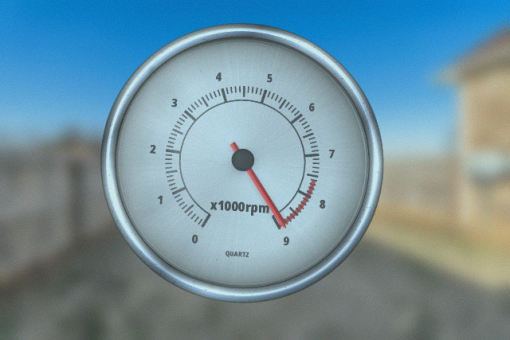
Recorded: 8900 rpm
